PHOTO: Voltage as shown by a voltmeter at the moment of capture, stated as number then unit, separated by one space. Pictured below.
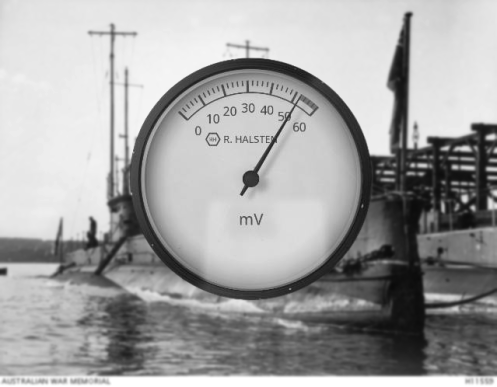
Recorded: 52 mV
